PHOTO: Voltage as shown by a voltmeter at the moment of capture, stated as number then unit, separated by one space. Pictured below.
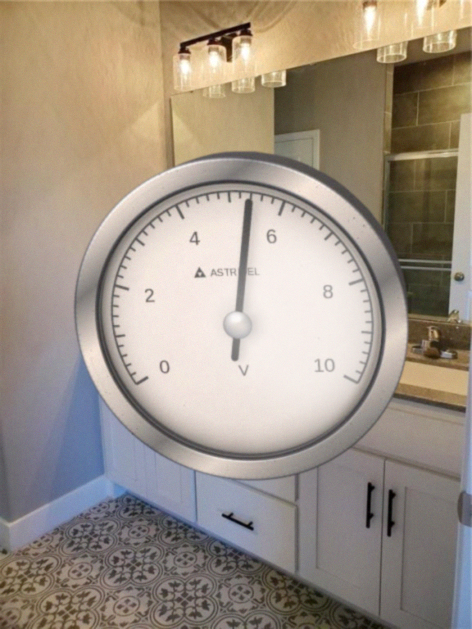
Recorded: 5.4 V
